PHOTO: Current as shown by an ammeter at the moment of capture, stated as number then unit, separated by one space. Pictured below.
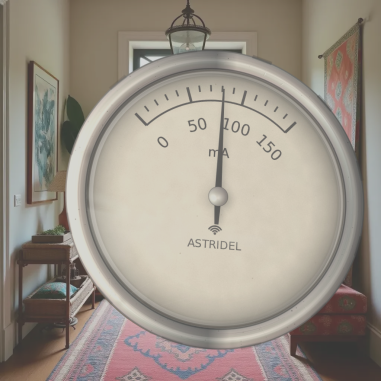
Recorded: 80 mA
